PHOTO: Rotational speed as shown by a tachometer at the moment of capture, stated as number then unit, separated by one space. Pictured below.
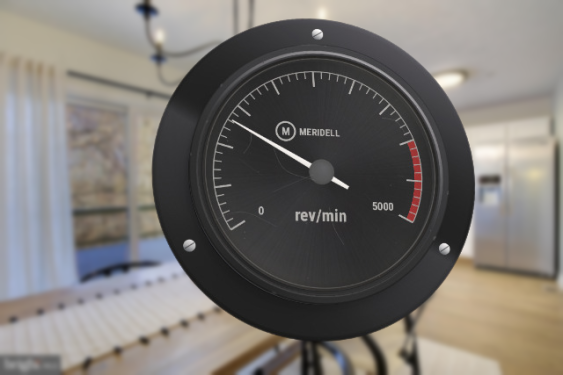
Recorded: 1300 rpm
